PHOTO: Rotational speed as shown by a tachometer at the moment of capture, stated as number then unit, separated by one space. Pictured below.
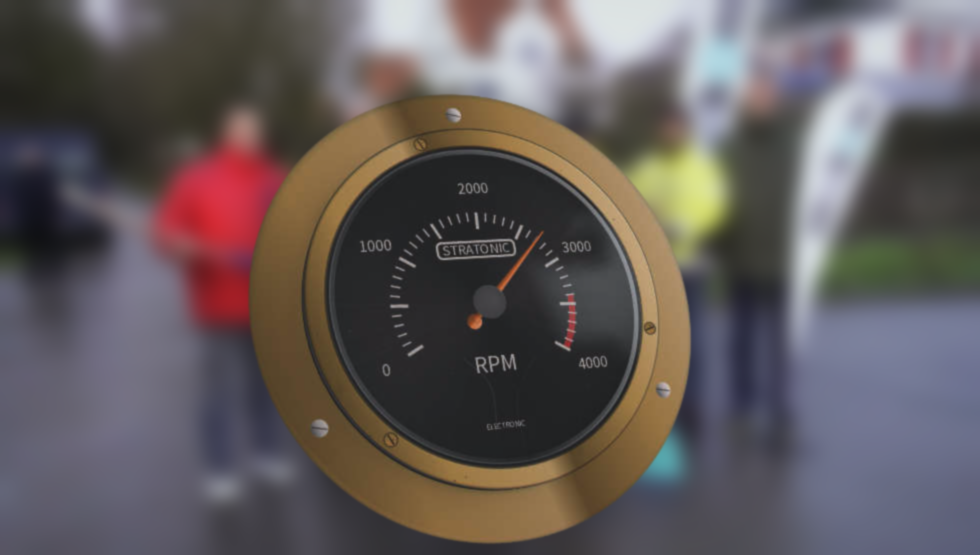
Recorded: 2700 rpm
